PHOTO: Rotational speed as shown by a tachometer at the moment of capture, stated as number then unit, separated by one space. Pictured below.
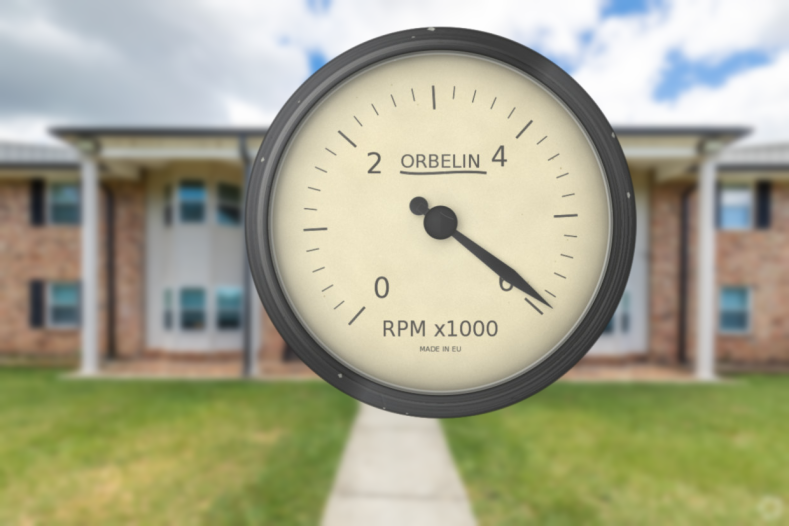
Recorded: 5900 rpm
